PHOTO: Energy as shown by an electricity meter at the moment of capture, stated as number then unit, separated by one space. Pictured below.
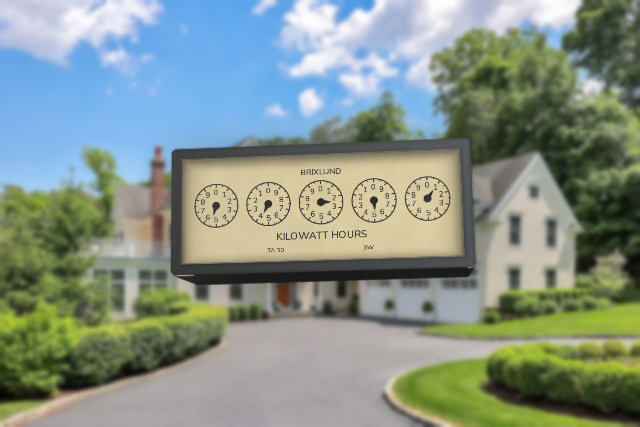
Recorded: 54251 kWh
